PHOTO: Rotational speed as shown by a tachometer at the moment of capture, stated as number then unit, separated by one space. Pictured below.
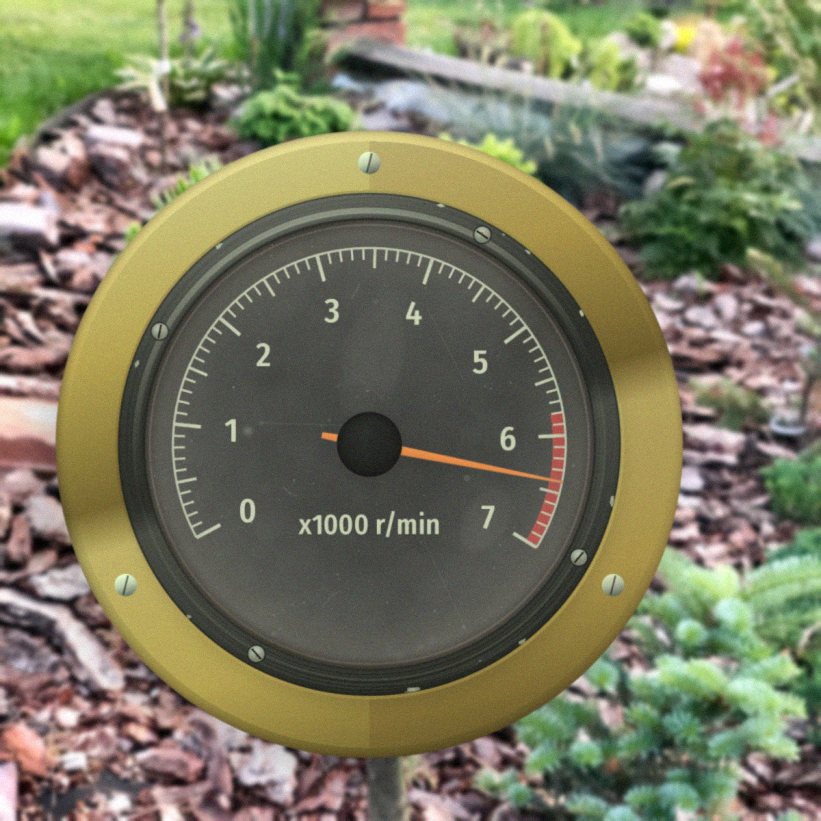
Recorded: 6400 rpm
